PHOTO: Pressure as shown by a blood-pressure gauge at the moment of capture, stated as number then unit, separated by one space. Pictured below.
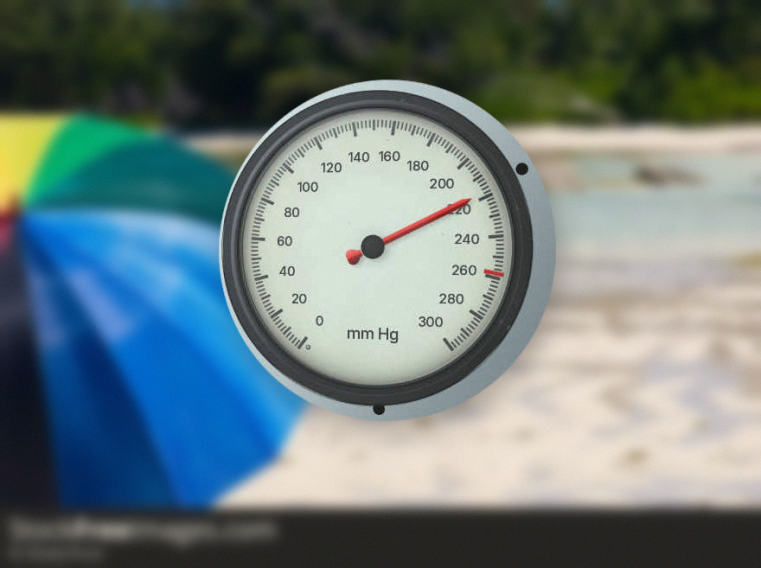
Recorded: 218 mmHg
